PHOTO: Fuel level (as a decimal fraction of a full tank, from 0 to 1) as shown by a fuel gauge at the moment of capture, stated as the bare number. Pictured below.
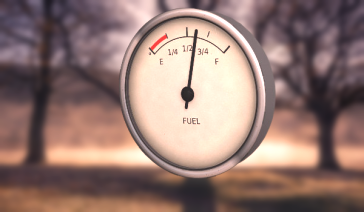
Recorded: 0.625
